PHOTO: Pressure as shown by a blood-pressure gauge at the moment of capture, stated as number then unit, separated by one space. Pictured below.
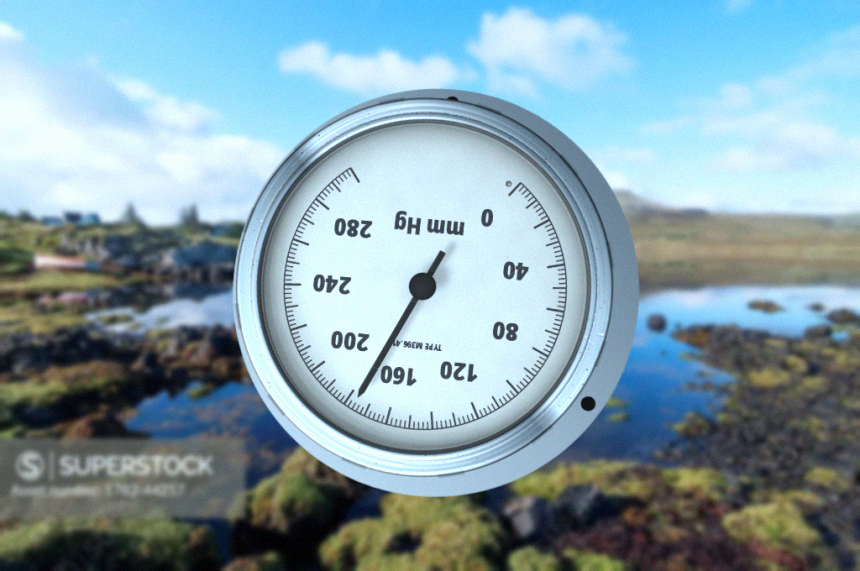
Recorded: 176 mmHg
